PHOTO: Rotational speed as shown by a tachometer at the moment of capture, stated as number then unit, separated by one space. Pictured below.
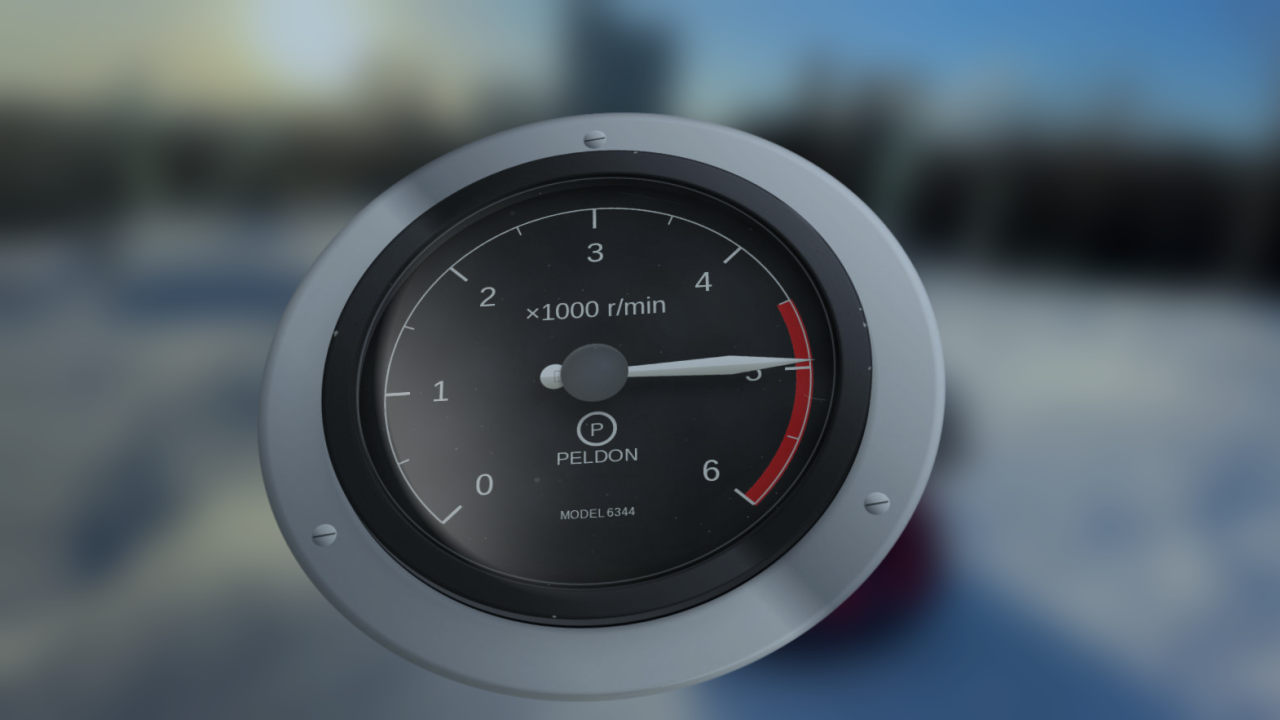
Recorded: 5000 rpm
